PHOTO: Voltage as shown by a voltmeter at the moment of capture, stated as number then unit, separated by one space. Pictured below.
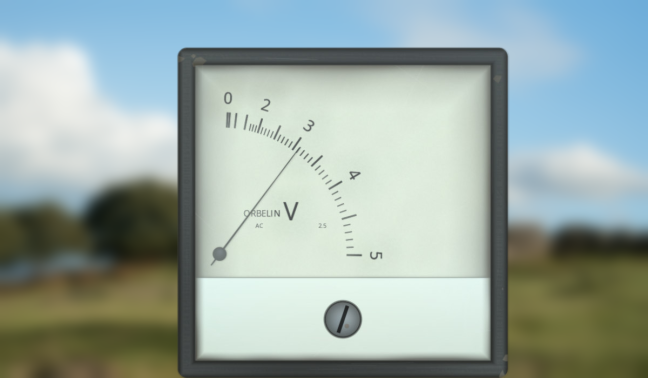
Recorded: 3.1 V
